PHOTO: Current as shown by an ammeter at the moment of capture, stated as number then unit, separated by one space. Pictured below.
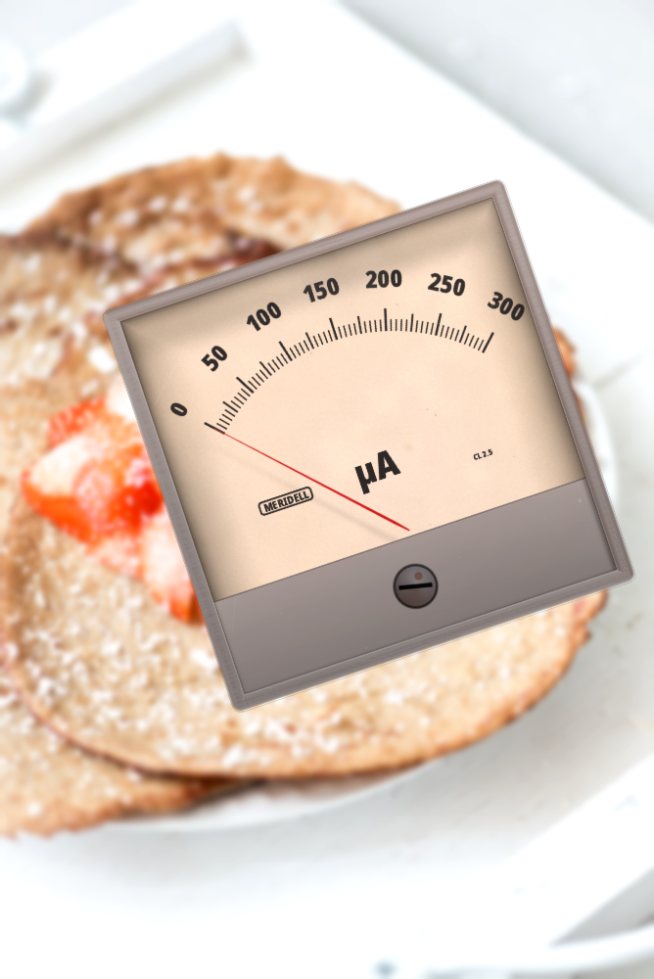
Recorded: 0 µA
